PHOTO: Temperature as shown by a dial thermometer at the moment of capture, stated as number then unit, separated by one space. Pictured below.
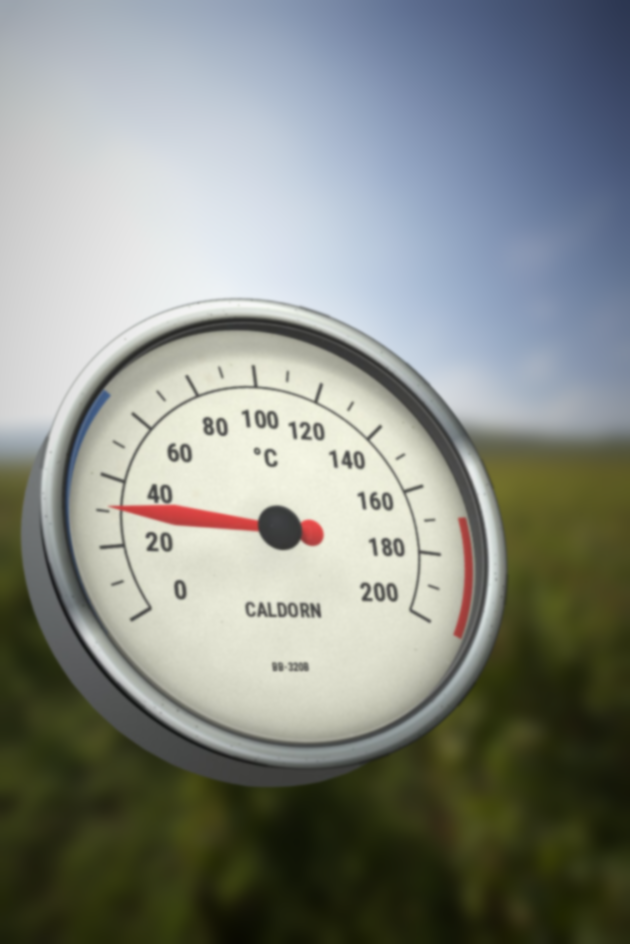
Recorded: 30 °C
